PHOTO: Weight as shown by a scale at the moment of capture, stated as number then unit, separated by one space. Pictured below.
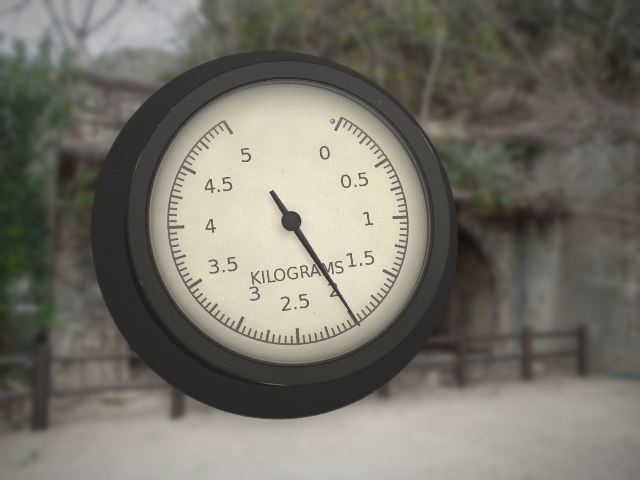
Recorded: 2 kg
